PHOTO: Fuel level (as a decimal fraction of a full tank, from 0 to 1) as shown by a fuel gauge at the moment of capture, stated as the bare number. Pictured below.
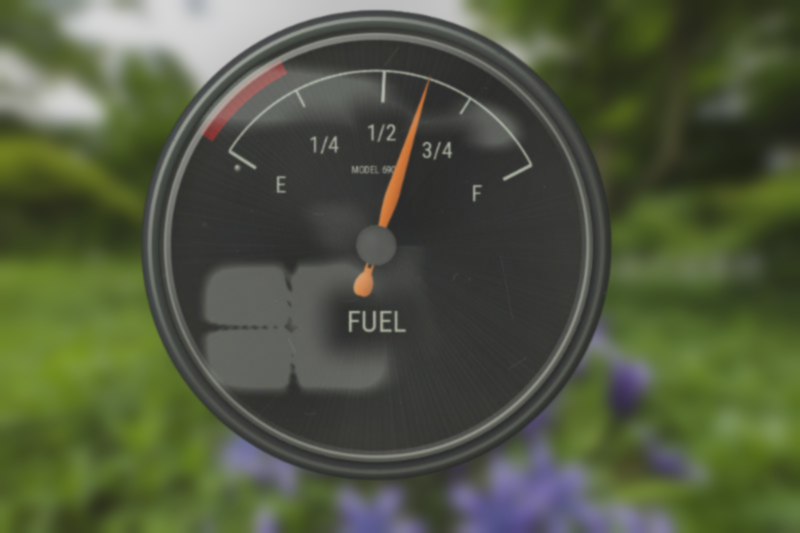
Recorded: 0.625
